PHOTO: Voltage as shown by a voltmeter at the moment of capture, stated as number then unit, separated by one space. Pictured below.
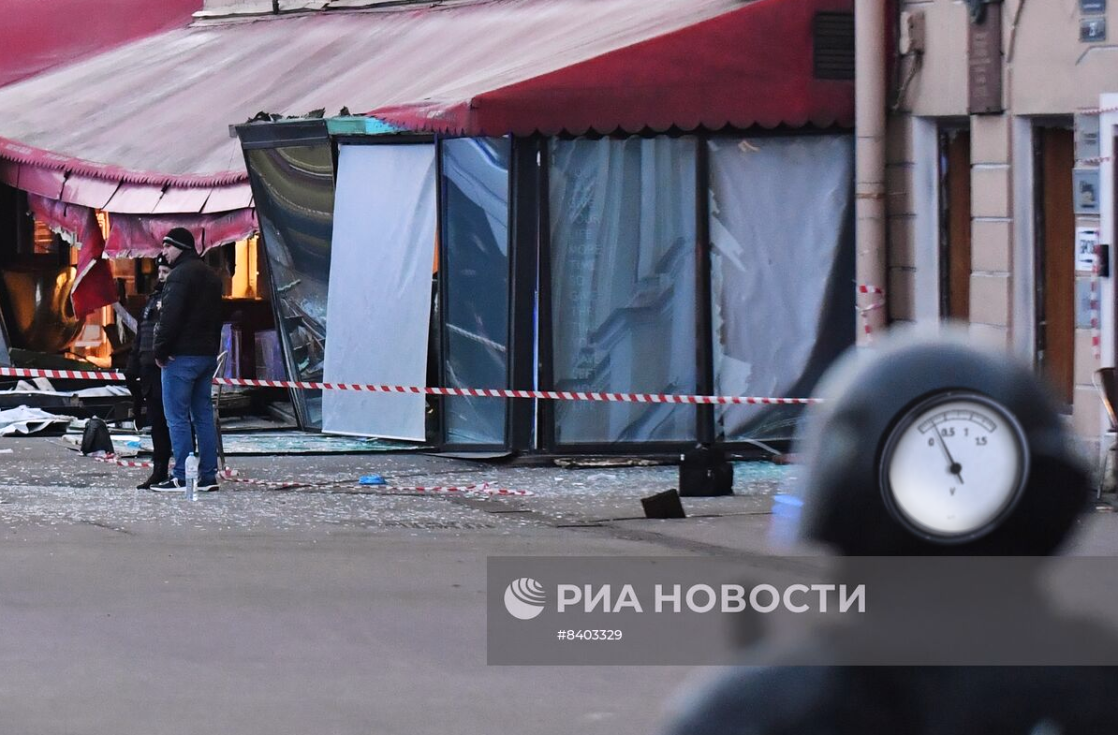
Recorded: 0.25 V
